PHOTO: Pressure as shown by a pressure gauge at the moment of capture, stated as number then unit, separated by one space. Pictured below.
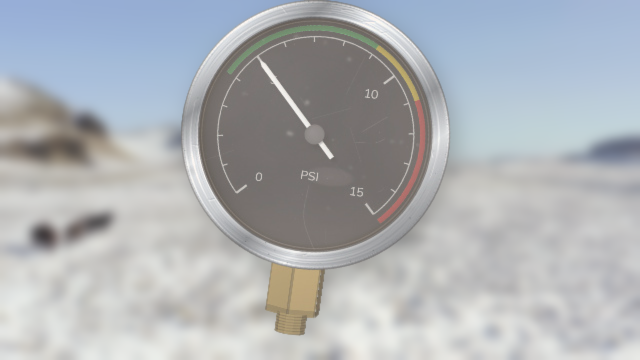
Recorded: 5 psi
